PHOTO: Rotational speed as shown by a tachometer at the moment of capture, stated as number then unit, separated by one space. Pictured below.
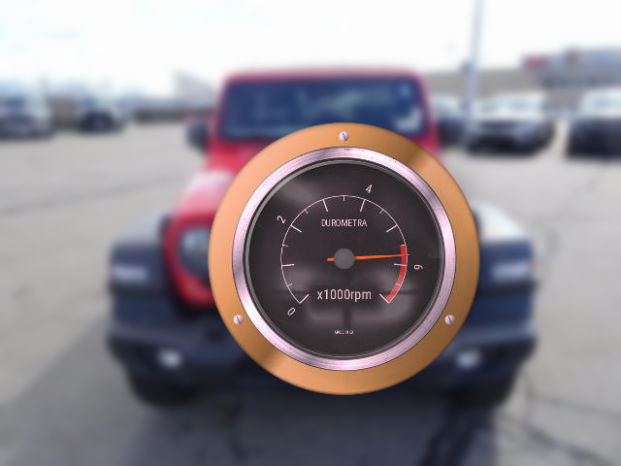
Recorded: 5750 rpm
